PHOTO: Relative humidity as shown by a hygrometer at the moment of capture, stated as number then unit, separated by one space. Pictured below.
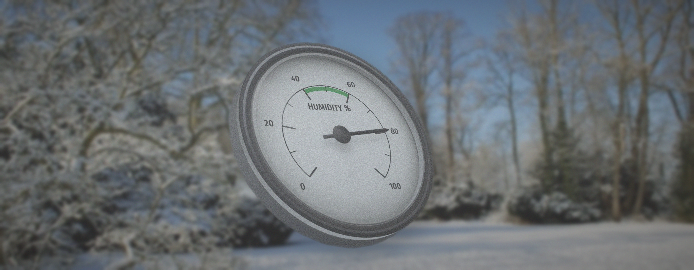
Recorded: 80 %
